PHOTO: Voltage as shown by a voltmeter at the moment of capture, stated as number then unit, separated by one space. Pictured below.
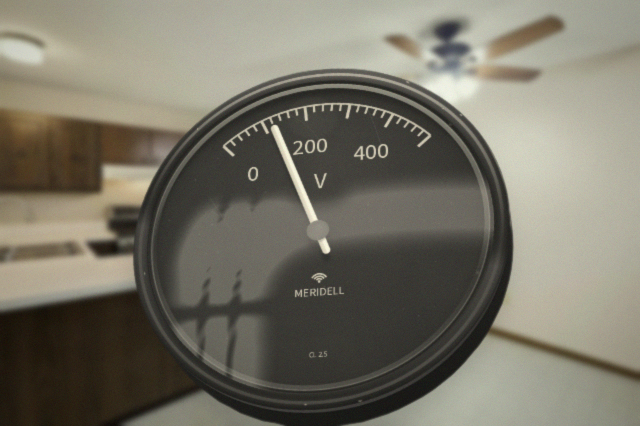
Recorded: 120 V
